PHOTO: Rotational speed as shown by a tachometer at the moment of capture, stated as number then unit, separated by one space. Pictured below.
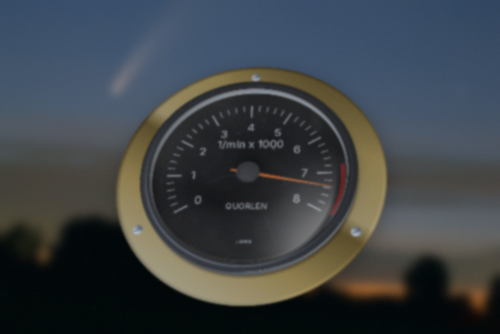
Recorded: 7400 rpm
